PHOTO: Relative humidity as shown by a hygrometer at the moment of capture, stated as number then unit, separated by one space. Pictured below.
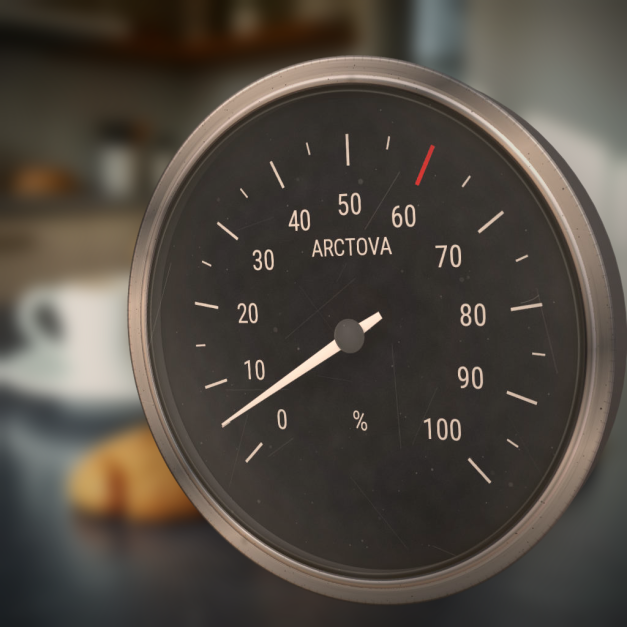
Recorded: 5 %
